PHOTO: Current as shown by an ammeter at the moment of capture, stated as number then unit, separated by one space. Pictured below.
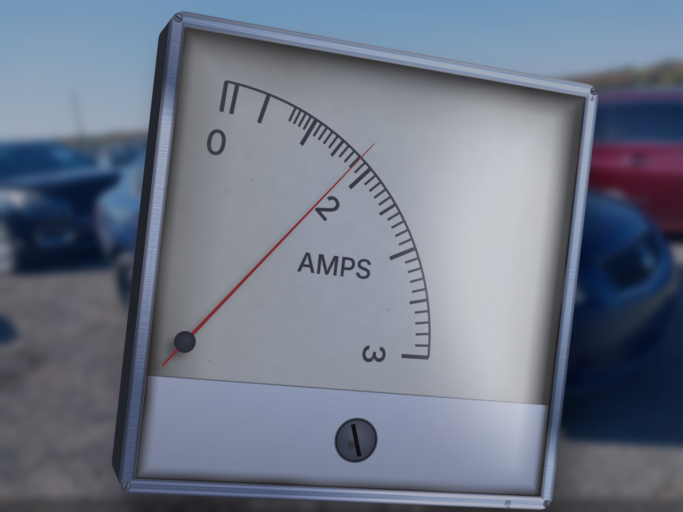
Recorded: 1.9 A
